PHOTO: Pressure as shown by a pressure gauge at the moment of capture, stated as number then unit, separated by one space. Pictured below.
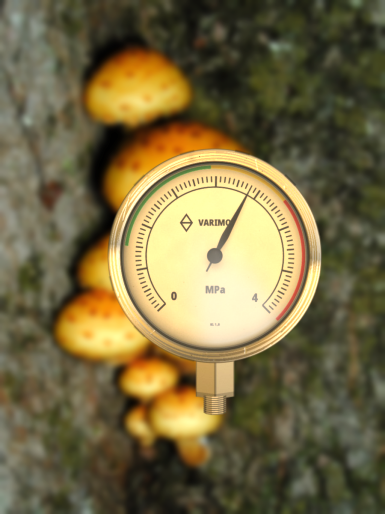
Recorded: 2.4 MPa
